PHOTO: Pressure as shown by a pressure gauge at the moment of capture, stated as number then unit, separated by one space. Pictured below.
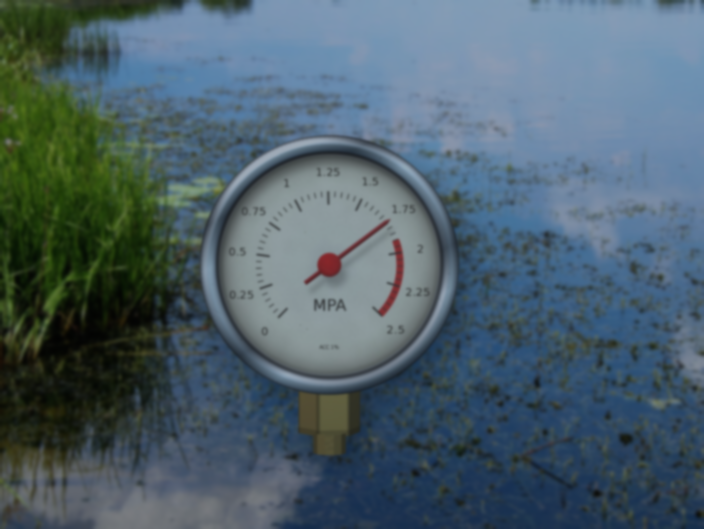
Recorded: 1.75 MPa
